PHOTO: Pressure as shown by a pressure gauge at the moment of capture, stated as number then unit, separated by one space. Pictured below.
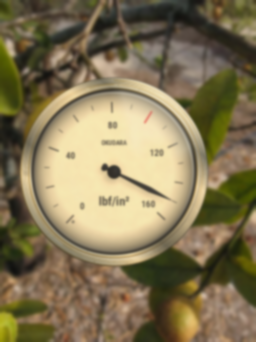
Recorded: 150 psi
